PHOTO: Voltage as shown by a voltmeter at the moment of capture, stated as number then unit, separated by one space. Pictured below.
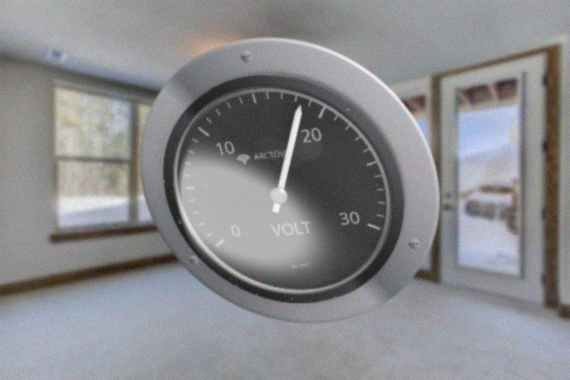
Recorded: 18.5 V
